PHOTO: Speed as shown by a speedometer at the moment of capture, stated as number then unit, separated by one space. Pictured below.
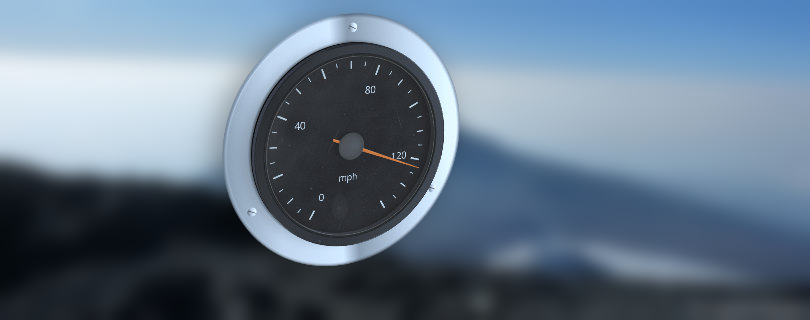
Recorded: 122.5 mph
